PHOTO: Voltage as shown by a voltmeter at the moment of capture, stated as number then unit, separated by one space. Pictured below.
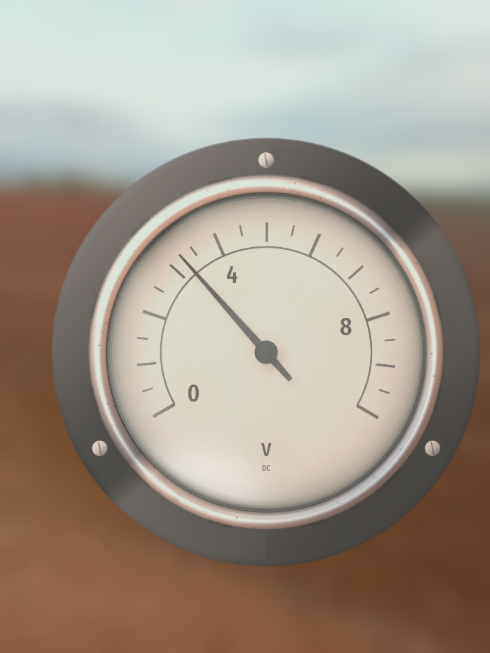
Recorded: 3.25 V
